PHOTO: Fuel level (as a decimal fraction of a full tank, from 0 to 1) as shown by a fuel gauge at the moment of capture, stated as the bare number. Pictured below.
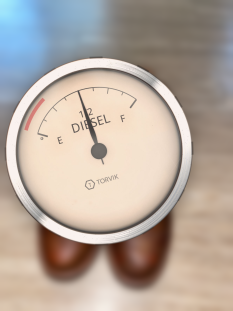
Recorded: 0.5
